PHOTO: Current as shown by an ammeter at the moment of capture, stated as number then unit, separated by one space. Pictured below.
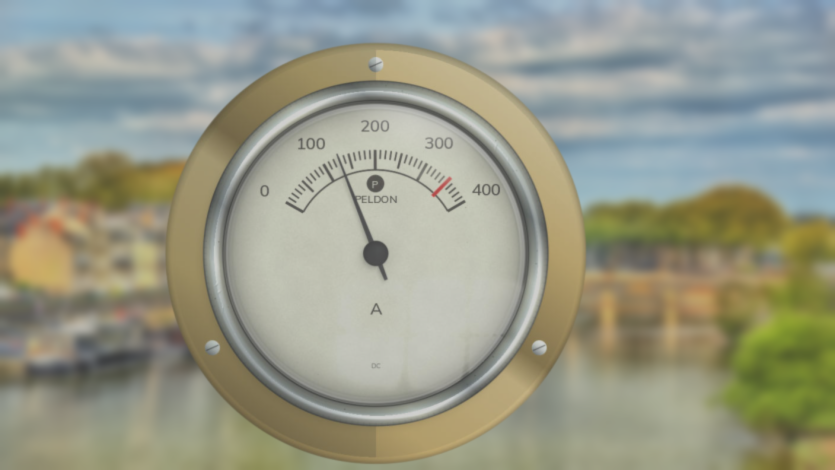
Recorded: 130 A
